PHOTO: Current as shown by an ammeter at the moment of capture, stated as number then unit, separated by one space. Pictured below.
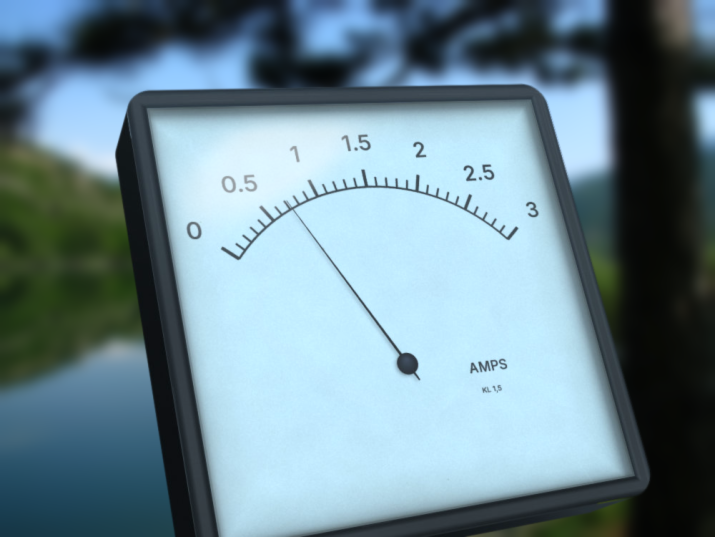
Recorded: 0.7 A
